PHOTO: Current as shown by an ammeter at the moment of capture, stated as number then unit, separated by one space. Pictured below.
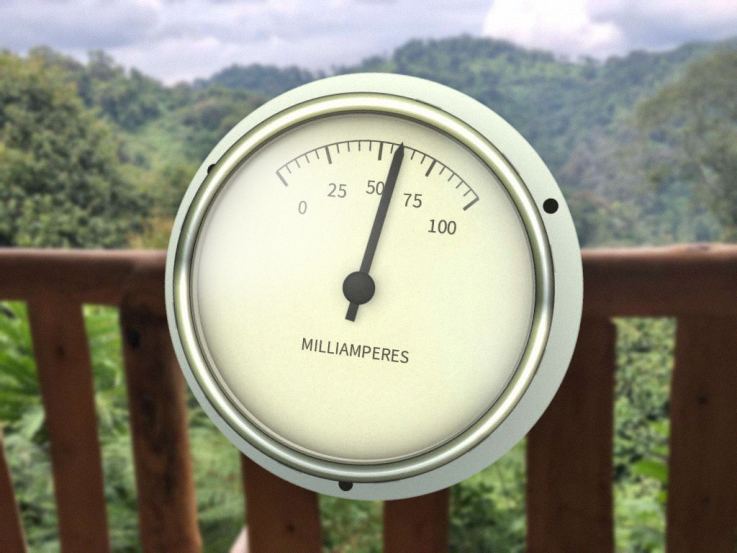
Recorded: 60 mA
